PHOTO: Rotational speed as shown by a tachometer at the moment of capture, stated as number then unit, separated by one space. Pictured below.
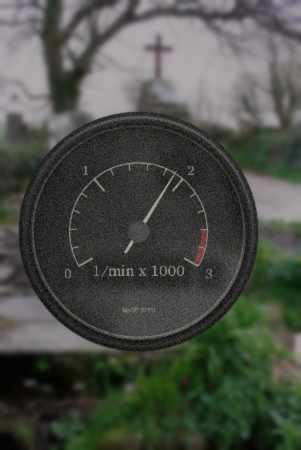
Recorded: 1900 rpm
